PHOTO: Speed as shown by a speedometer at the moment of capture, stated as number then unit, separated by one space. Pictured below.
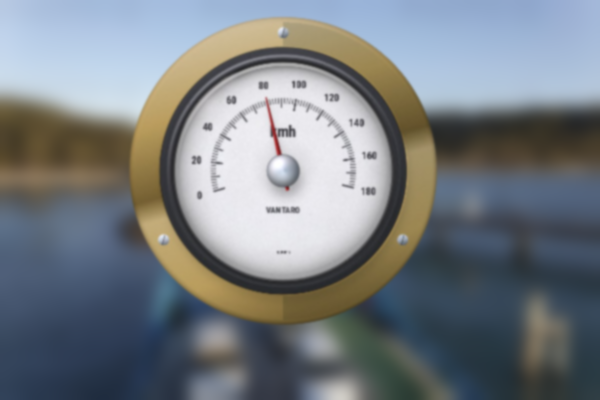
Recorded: 80 km/h
